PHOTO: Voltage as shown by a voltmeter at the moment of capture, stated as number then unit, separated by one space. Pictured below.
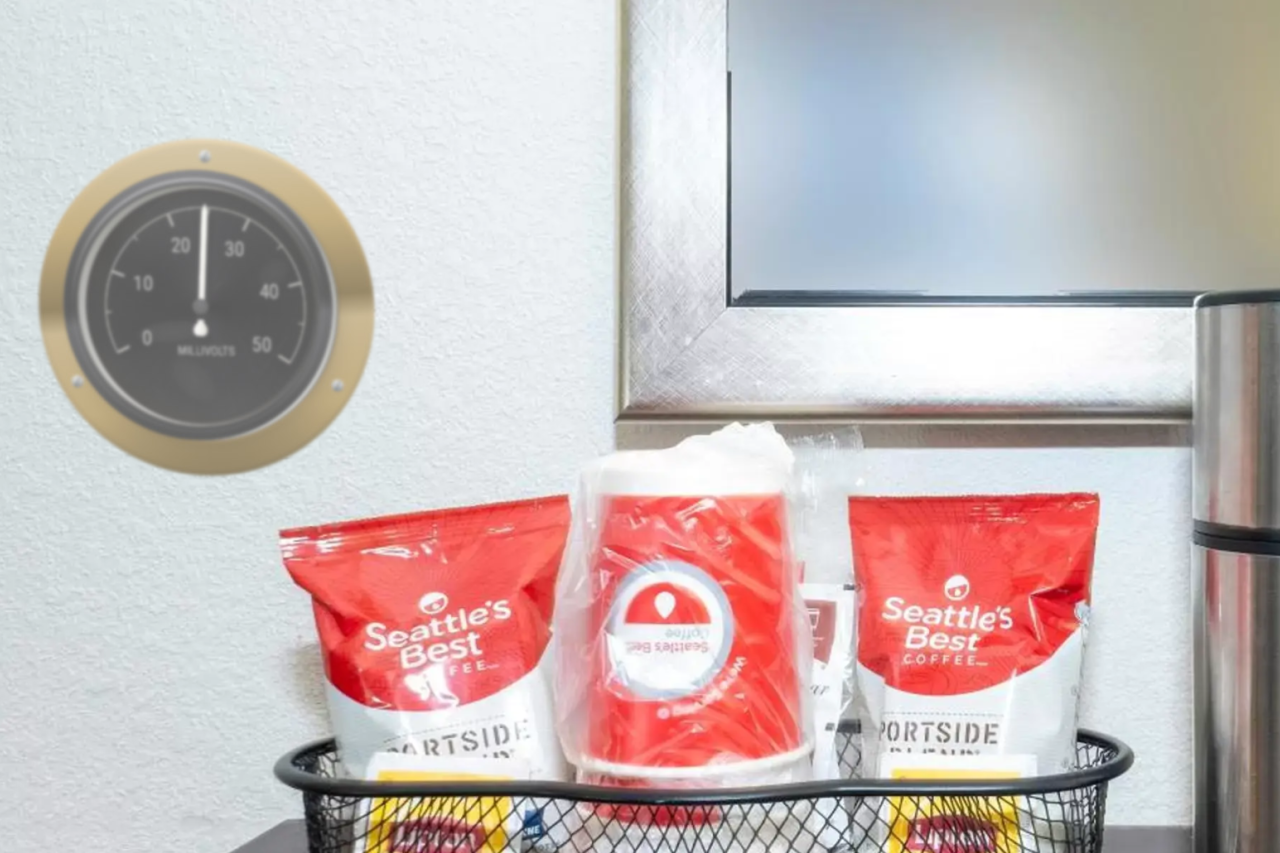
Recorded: 25 mV
